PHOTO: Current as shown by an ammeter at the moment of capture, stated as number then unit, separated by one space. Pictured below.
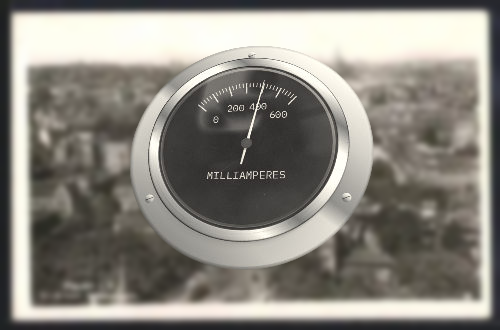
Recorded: 400 mA
